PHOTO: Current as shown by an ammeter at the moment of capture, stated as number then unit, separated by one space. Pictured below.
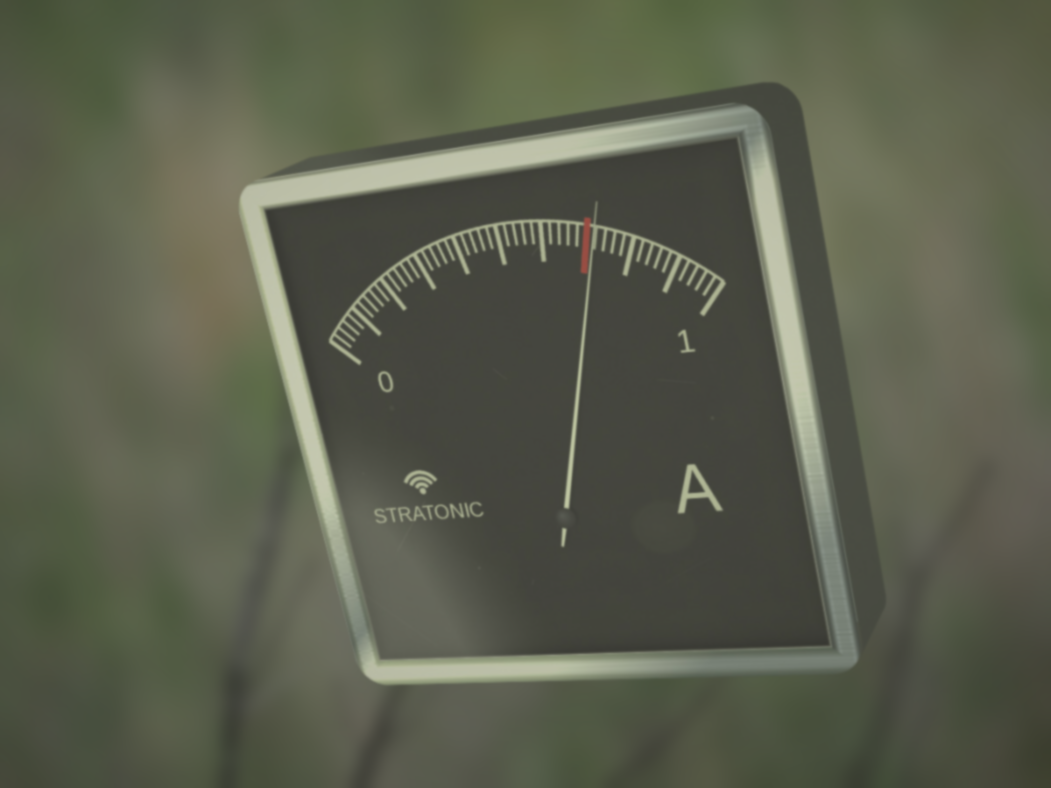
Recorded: 0.72 A
